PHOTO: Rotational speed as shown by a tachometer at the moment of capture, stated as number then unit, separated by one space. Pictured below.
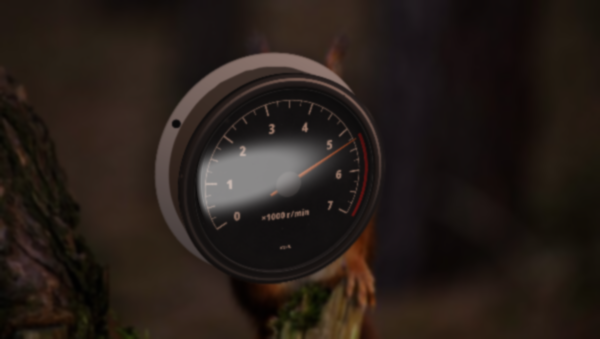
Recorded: 5250 rpm
